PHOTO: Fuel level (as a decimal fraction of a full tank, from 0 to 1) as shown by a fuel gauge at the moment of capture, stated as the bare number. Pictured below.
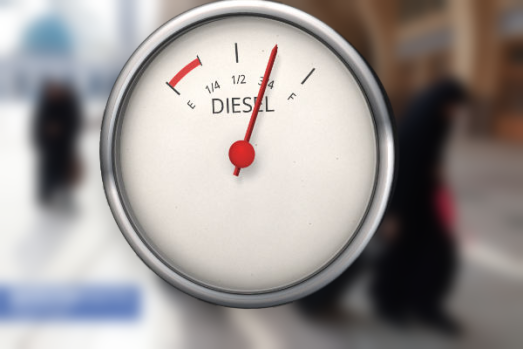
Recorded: 0.75
